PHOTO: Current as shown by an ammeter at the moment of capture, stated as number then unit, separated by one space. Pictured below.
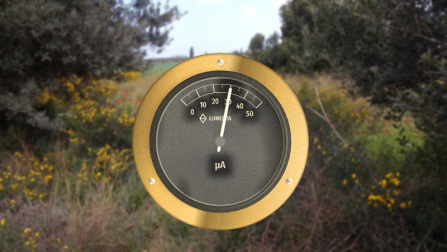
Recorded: 30 µA
